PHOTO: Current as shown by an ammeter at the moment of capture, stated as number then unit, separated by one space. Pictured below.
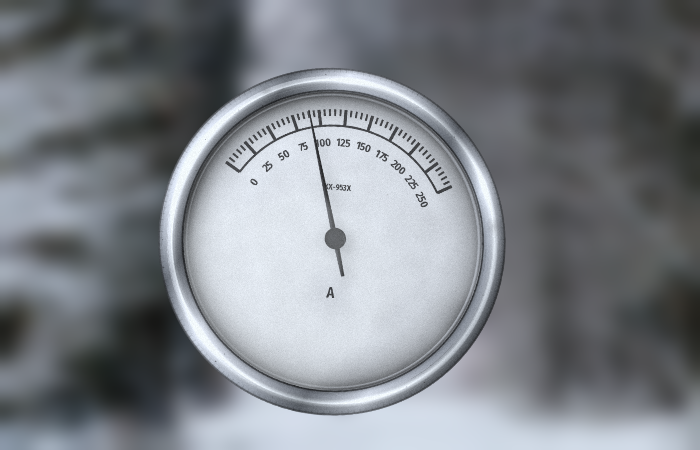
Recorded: 90 A
